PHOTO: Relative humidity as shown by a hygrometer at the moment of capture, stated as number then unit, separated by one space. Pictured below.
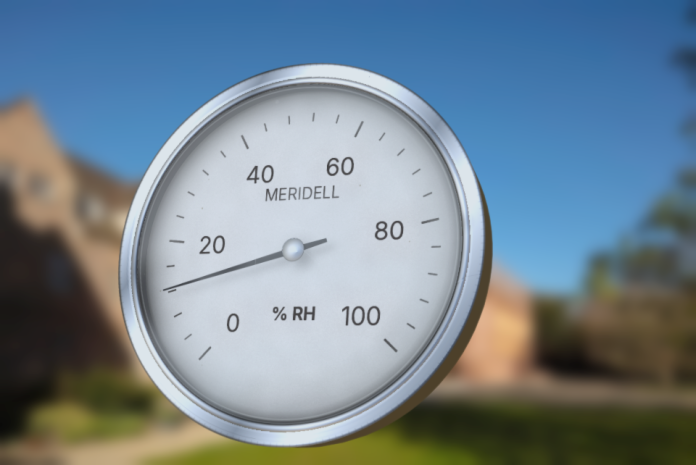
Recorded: 12 %
